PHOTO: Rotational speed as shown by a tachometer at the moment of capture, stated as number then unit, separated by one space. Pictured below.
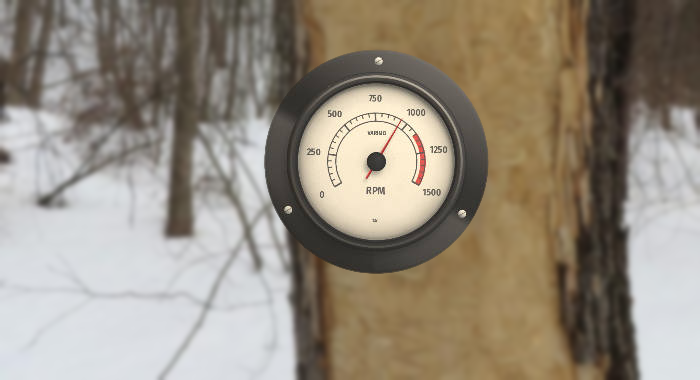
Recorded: 950 rpm
